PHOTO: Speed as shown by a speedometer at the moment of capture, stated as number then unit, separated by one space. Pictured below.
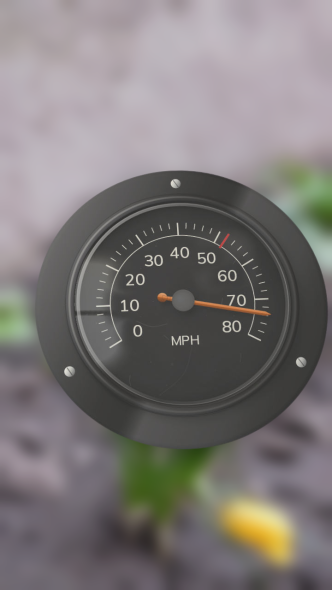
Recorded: 74 mph
